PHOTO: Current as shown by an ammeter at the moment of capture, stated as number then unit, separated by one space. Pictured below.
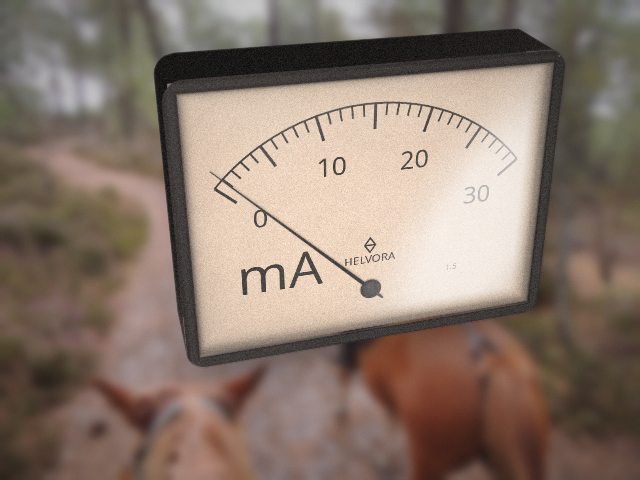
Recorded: 1 mA
